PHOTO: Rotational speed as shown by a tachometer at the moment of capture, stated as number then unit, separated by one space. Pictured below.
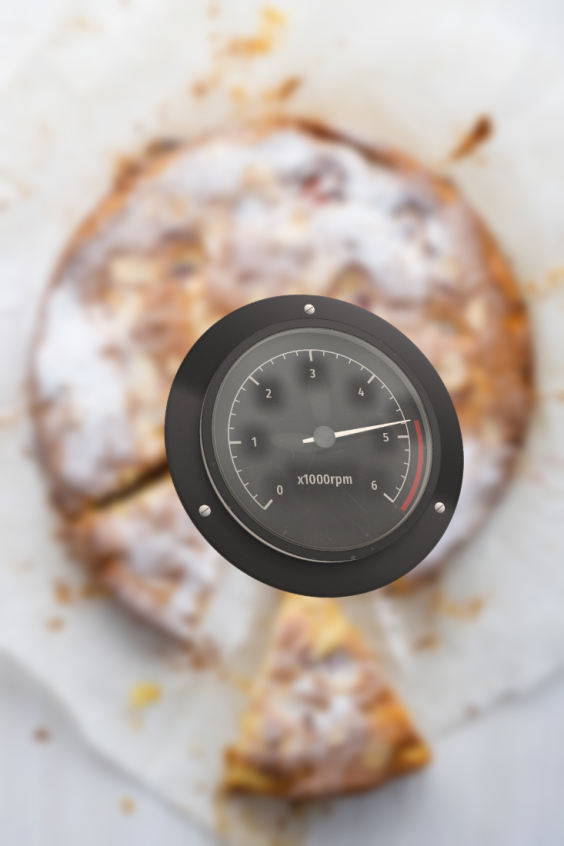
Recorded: 4800 rpm
